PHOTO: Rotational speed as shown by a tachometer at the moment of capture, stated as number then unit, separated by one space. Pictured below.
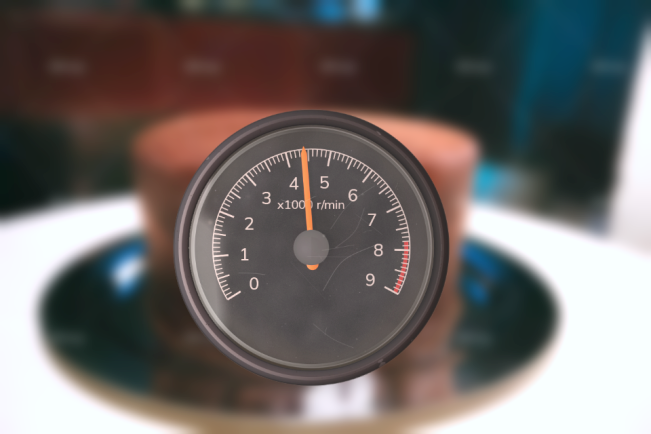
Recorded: 4400 rpm
